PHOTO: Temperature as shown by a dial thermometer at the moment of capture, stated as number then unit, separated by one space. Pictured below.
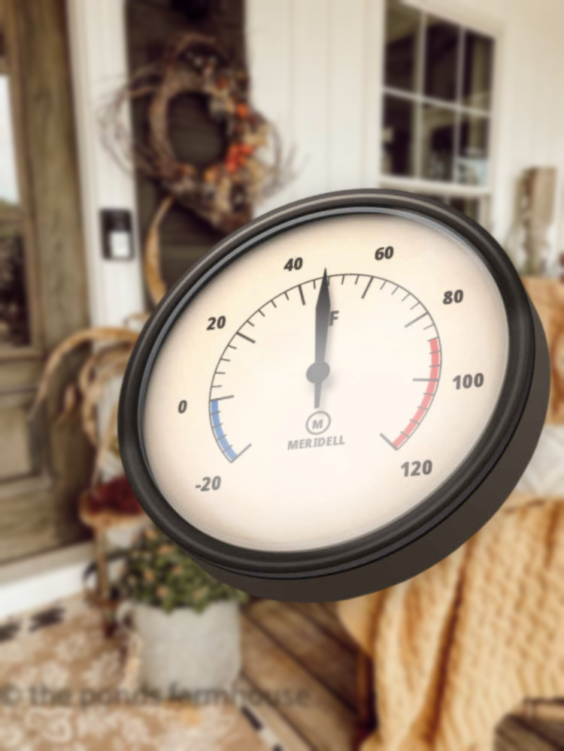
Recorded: 48 °F
